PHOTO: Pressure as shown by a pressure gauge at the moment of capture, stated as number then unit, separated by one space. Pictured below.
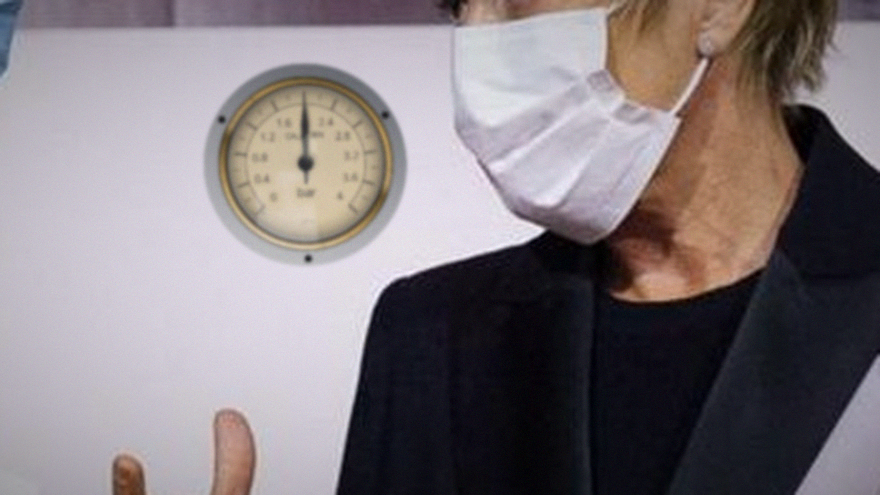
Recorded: 2 bar
